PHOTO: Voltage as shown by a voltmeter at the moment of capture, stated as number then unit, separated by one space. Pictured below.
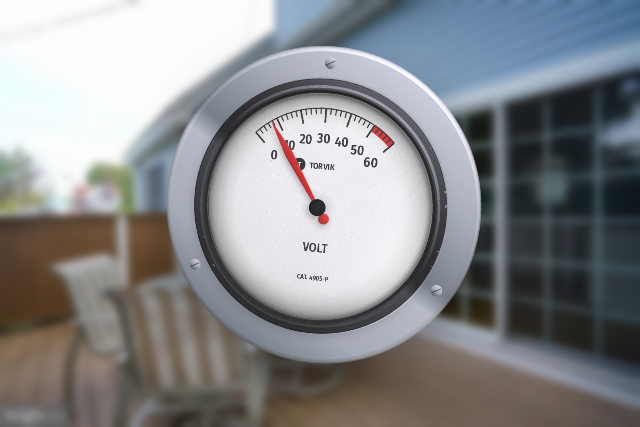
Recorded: 8 V
